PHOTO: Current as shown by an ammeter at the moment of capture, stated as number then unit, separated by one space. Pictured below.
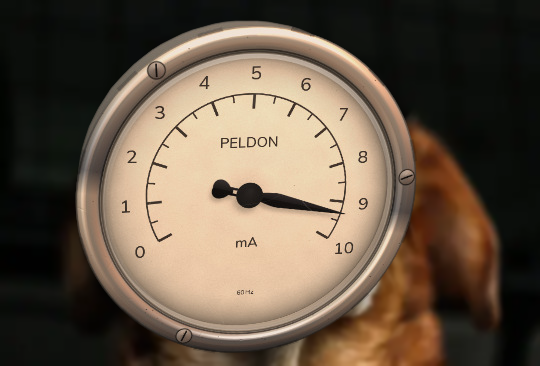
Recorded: 9.25 mA
